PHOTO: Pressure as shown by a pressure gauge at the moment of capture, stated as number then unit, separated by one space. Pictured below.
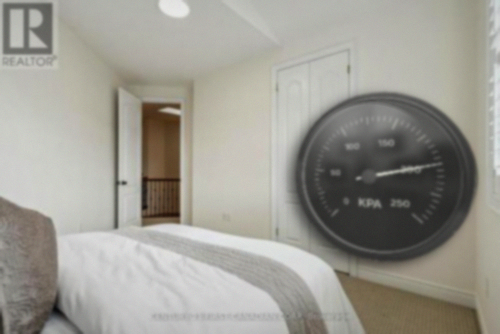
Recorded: 200 kPa
